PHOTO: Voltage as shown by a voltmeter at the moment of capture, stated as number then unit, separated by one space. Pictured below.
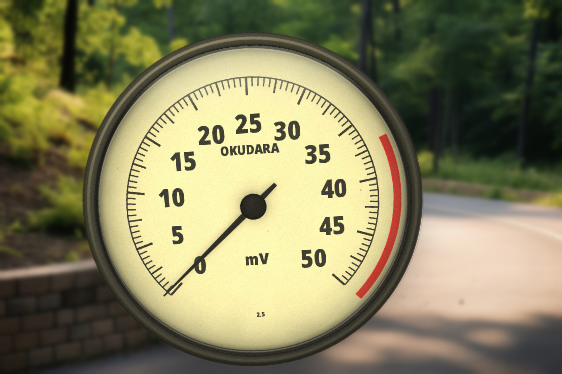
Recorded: 0.5 mV
